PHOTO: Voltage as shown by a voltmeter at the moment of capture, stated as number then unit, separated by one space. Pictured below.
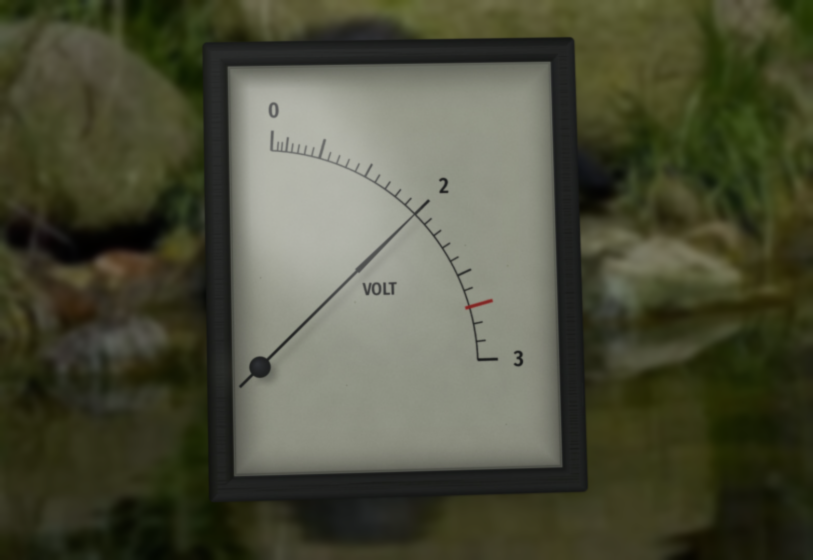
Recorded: 2 V
